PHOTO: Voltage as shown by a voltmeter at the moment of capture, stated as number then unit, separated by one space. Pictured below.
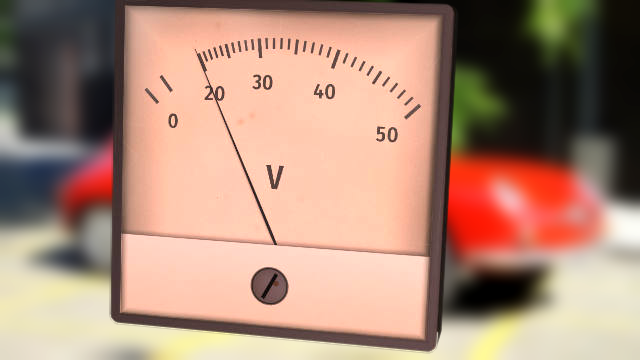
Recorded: 20 V
